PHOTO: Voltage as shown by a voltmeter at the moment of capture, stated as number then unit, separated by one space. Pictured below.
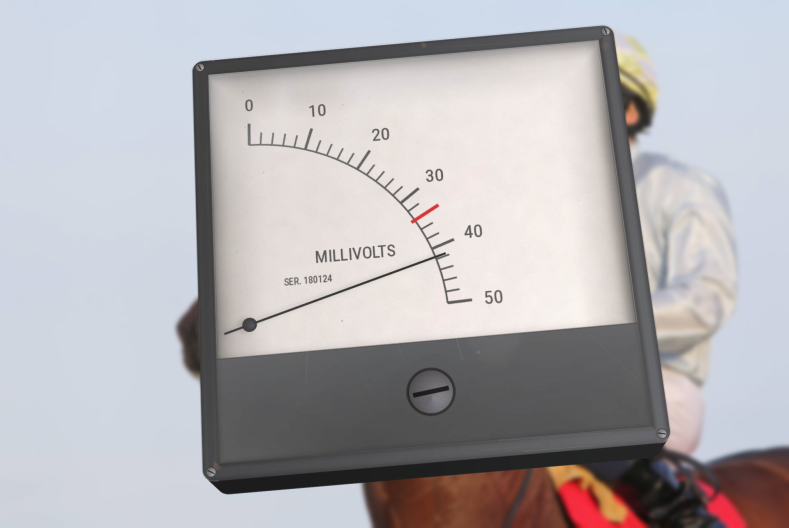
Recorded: 42 mV
